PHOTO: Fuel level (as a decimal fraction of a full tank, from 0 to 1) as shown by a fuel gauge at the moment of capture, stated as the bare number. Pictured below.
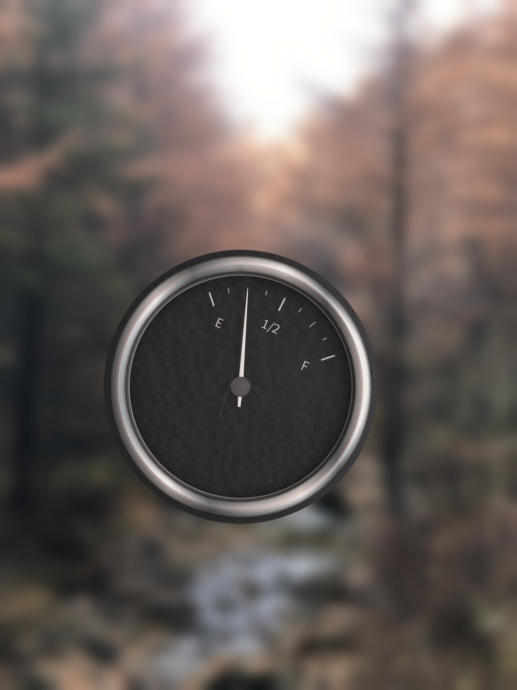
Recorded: 0.25
